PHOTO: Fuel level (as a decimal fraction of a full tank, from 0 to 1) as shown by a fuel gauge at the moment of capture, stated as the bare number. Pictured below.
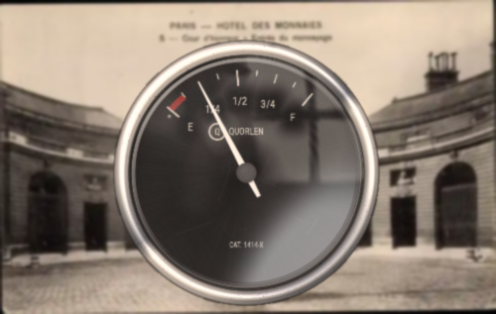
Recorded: 0.25
